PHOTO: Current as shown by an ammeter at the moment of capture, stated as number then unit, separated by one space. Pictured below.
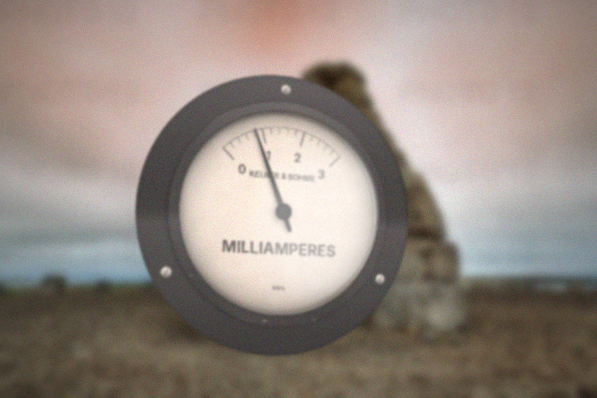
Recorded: 0.8 mA
